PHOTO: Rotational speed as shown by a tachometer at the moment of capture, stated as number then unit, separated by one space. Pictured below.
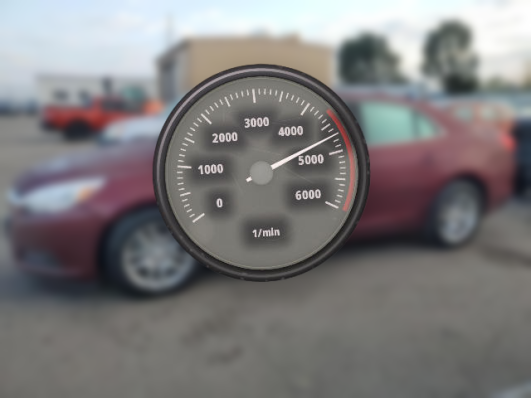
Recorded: 4700 rpm
